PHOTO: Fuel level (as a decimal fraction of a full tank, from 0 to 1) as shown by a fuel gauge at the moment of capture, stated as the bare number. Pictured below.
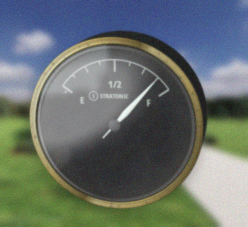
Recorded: 0.875
